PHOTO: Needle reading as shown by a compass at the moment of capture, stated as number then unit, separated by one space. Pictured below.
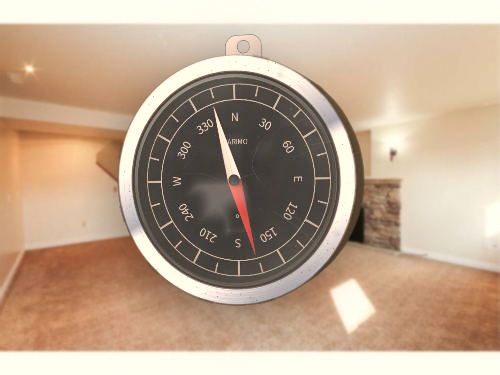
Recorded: 165 °
